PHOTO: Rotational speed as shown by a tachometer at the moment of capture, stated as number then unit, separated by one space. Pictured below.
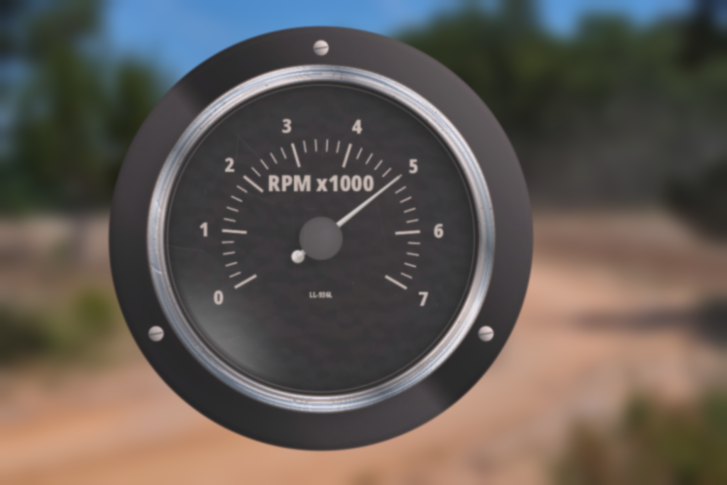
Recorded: 5000 rpm
